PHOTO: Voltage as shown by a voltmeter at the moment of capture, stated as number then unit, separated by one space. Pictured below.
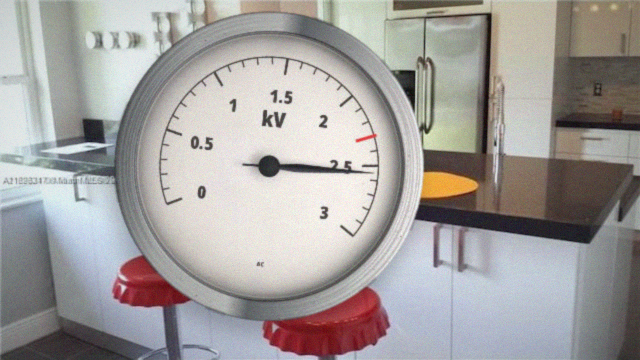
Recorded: 2.55 kV
